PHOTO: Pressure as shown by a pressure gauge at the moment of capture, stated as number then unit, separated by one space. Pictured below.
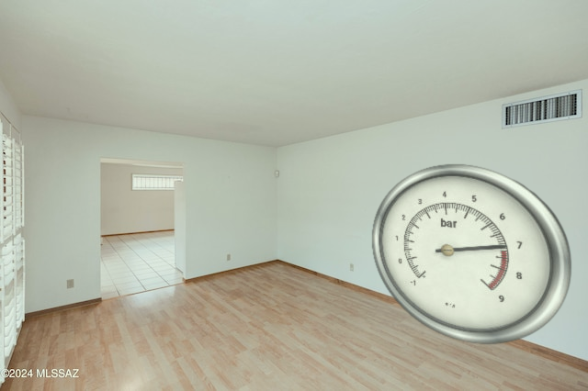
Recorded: 7 bar
